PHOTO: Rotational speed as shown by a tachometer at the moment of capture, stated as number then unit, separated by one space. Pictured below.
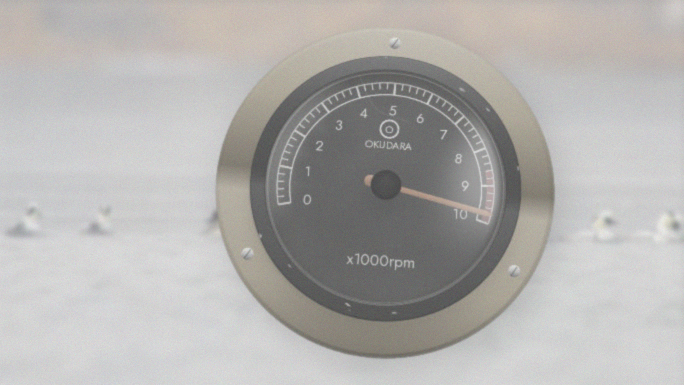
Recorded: 9800 rpm
